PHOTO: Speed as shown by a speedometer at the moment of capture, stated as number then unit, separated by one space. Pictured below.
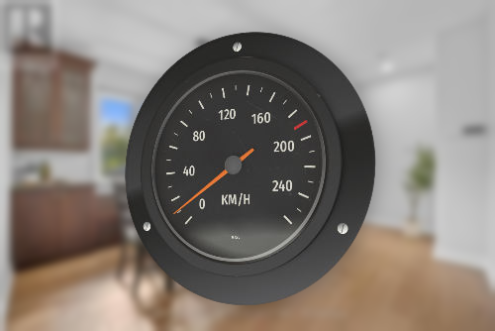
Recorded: 10 km/h
